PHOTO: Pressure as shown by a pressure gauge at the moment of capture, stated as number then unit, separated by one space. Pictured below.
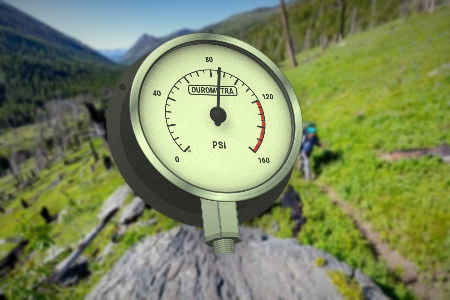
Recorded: 85 psi
